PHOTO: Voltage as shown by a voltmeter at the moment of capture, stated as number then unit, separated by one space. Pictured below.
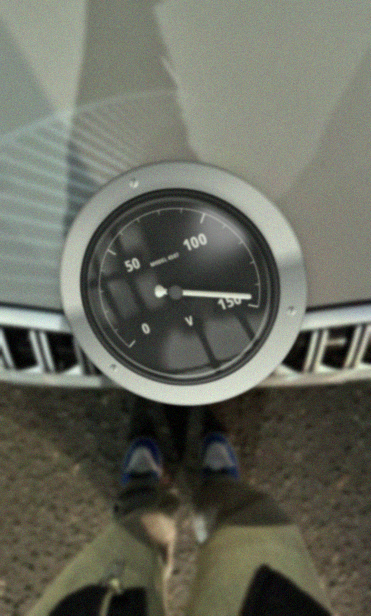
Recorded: 145 V
